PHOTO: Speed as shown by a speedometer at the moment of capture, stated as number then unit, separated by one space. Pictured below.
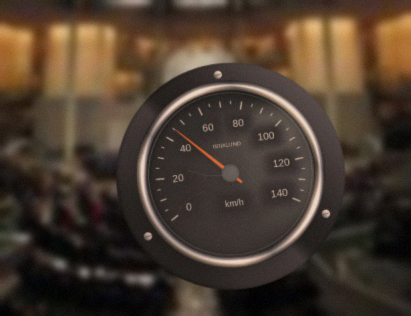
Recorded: 45 km/h
